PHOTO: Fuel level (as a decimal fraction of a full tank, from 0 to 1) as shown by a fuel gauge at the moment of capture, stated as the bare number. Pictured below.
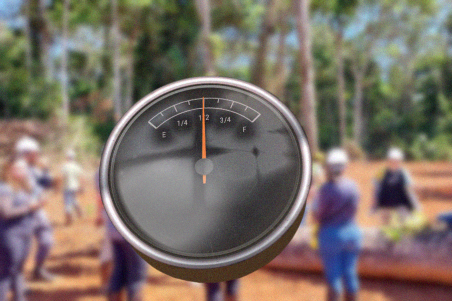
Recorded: 0.5
